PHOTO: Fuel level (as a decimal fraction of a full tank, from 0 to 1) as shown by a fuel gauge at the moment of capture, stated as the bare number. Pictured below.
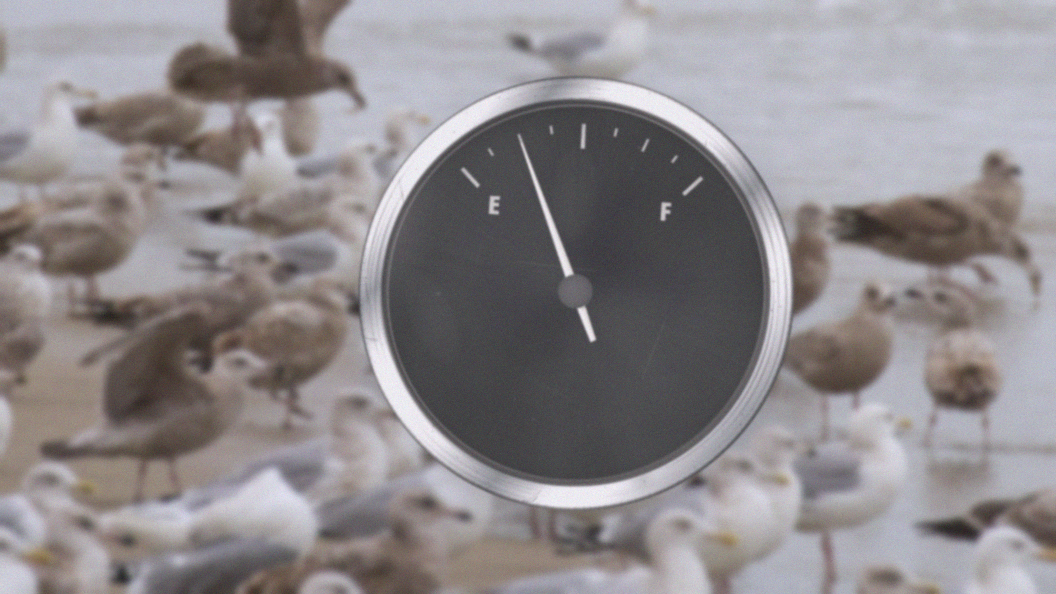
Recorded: 0.25
